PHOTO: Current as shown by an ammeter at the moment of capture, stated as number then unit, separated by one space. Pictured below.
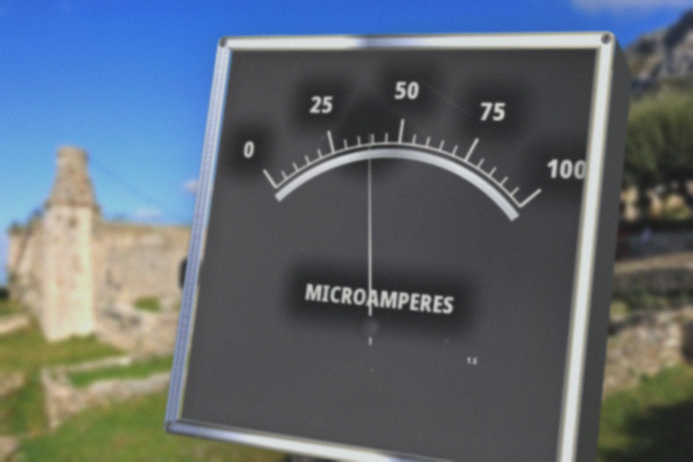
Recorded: 40 µA
